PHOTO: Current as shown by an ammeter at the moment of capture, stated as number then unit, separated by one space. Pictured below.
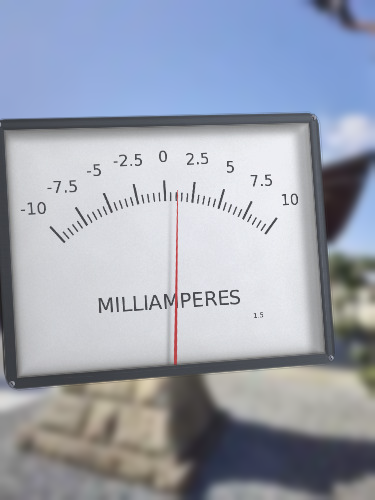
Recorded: 1 mA
